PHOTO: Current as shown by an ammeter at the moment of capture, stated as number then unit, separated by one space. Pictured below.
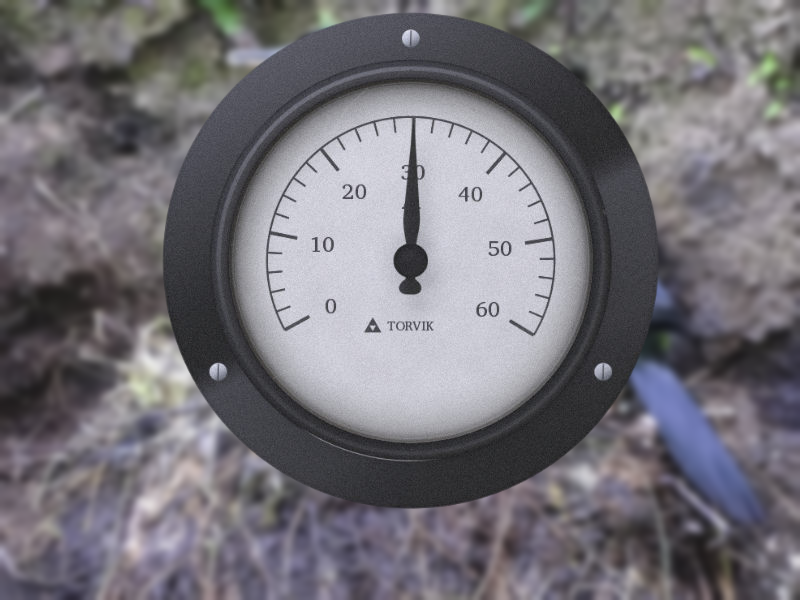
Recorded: 30 A
